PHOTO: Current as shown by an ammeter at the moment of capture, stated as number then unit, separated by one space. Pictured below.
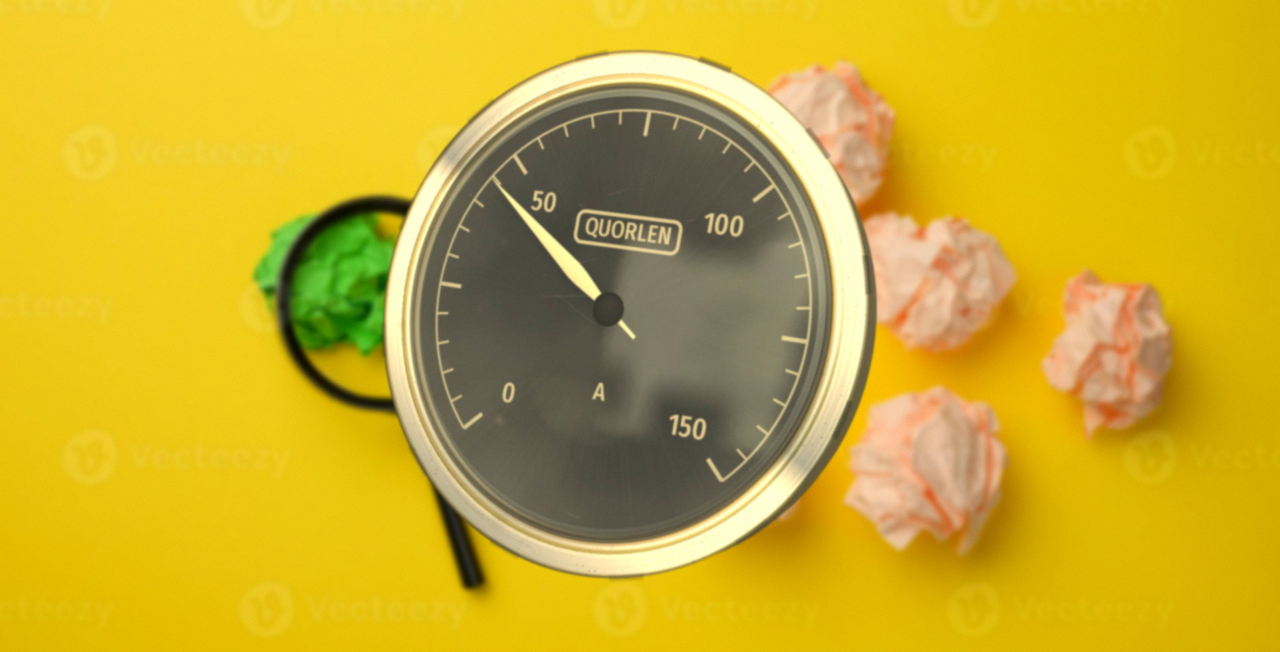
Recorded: 45 A
